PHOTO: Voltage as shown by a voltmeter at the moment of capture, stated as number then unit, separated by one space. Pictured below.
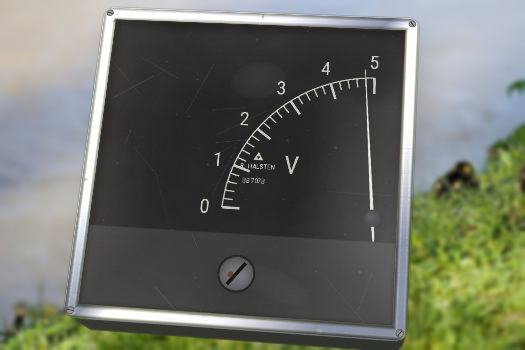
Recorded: 4.8 V
